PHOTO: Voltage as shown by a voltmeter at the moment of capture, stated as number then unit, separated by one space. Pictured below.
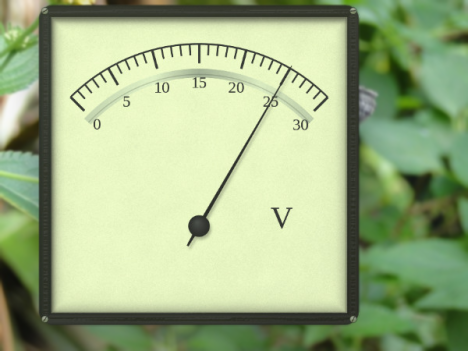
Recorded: 25 V
